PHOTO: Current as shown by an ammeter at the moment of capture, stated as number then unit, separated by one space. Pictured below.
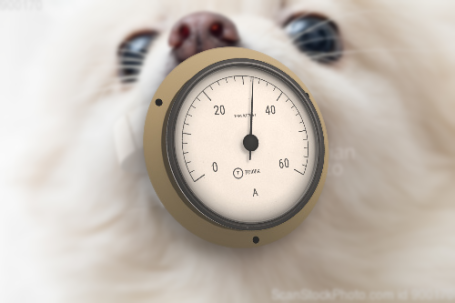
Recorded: 32 A
